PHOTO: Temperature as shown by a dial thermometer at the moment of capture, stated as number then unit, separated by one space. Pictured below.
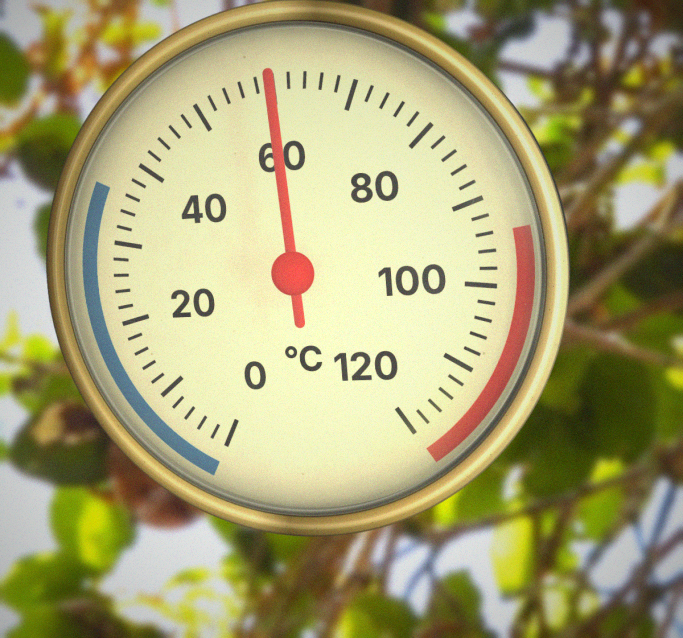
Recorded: 60 °C
